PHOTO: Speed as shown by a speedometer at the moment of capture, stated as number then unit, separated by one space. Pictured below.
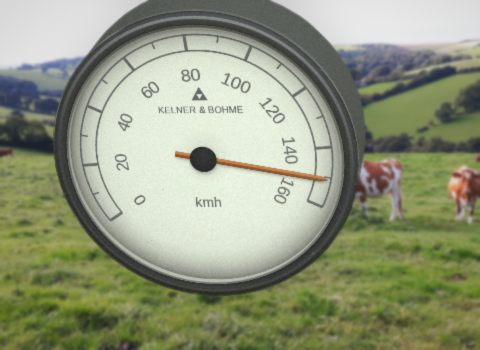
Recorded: 150 km/h
